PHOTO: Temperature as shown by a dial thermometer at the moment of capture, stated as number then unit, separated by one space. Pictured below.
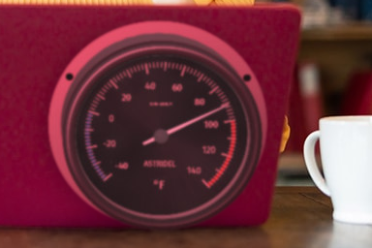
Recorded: 90 °F
